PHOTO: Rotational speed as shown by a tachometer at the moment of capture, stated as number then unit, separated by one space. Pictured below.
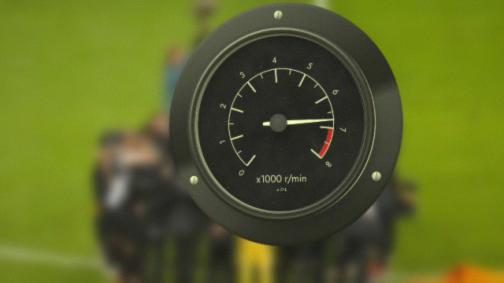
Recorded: 6750 rpm
